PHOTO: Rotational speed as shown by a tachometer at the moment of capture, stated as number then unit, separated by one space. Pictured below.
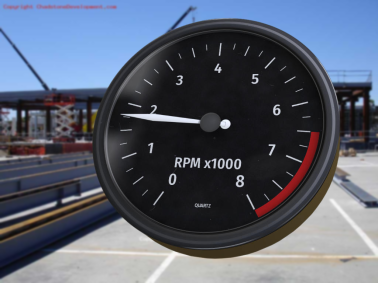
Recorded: 1750 rpm
